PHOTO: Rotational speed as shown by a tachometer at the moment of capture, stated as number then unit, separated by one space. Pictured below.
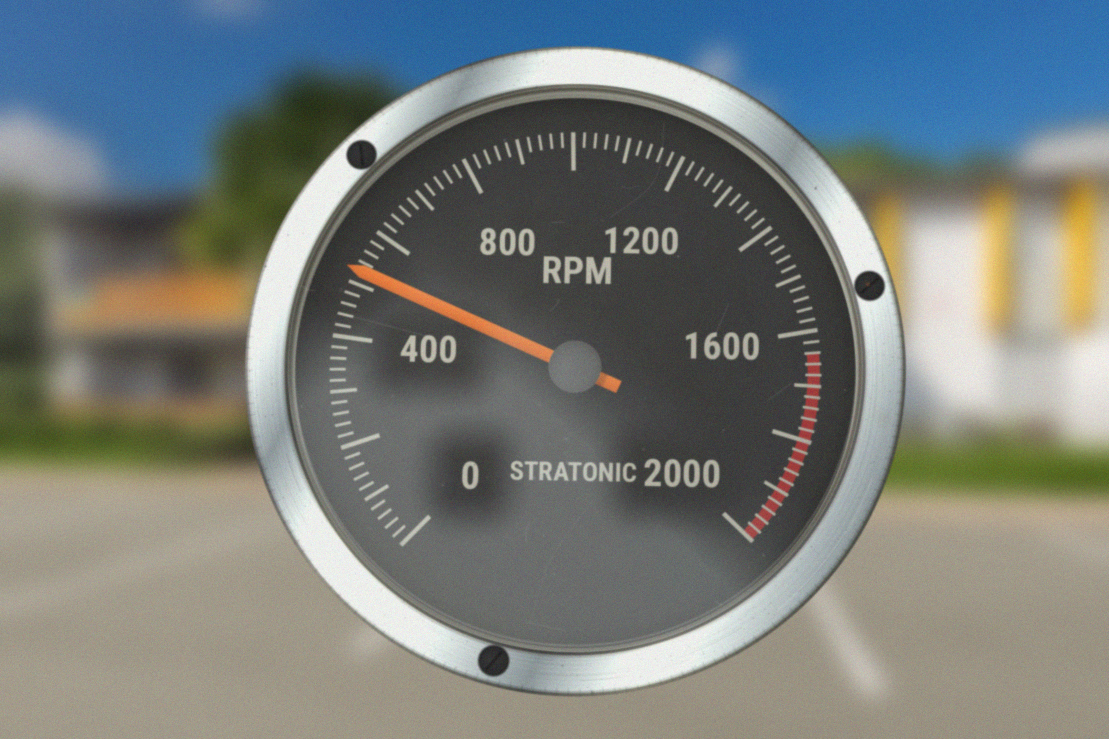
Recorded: 520 rpm
